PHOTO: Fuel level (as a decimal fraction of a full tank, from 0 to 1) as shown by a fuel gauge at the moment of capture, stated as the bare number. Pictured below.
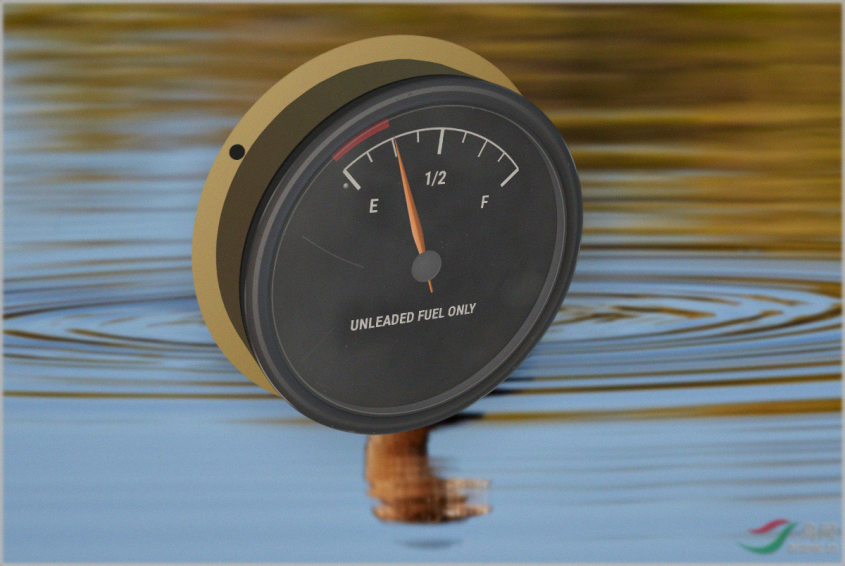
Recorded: 0.25
